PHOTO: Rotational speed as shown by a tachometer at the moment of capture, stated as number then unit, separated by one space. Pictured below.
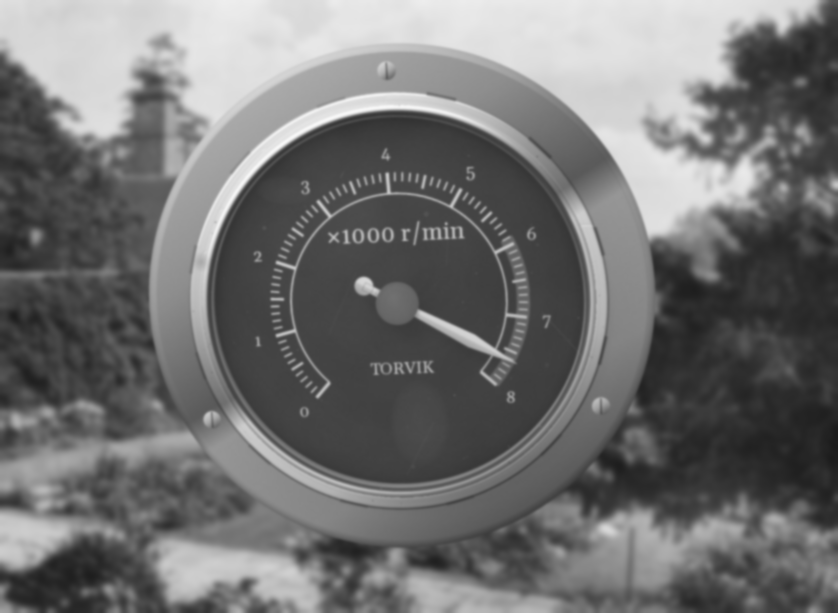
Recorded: 7600 rpm
